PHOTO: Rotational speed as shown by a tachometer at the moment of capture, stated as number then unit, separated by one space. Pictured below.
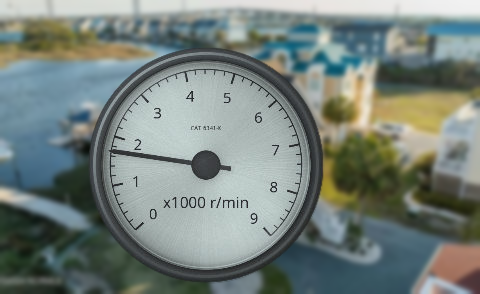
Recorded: 1700 rpm
